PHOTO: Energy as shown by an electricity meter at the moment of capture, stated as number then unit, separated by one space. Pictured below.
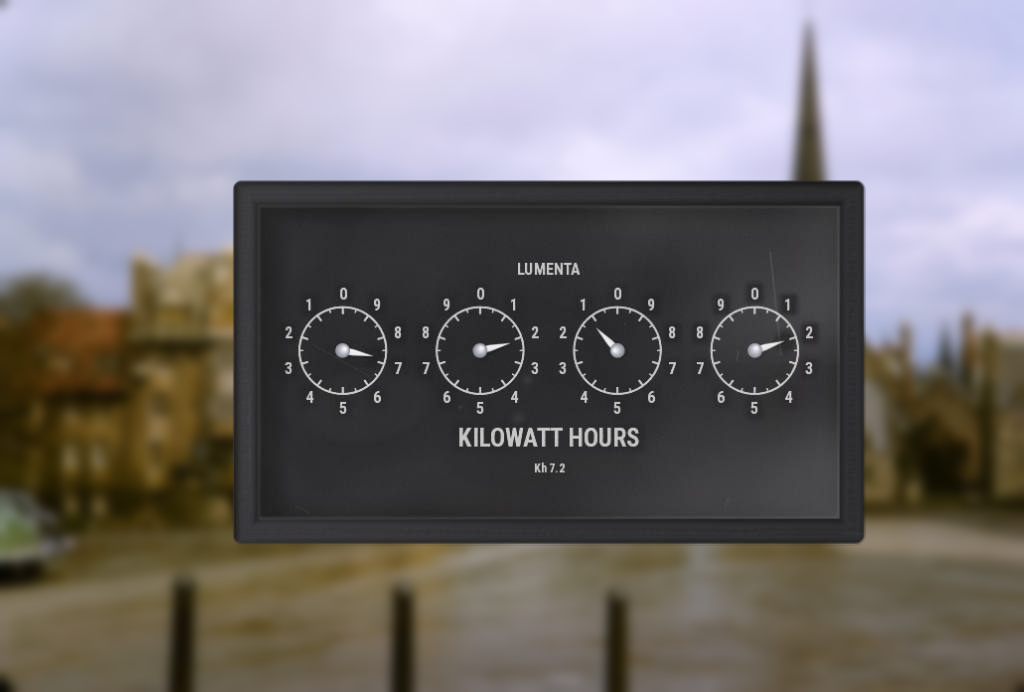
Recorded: 7212 kWh
